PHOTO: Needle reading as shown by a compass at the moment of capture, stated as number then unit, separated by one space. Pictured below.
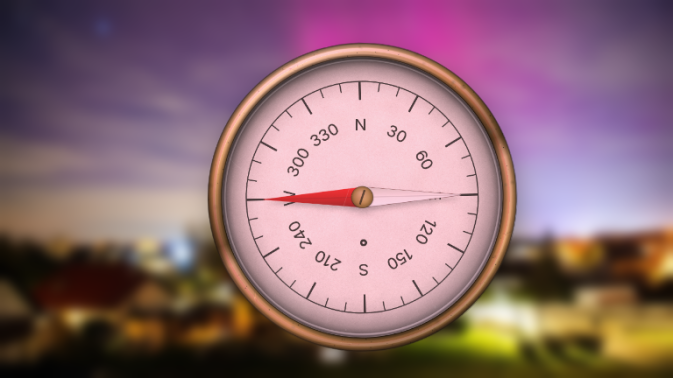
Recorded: 270 °
